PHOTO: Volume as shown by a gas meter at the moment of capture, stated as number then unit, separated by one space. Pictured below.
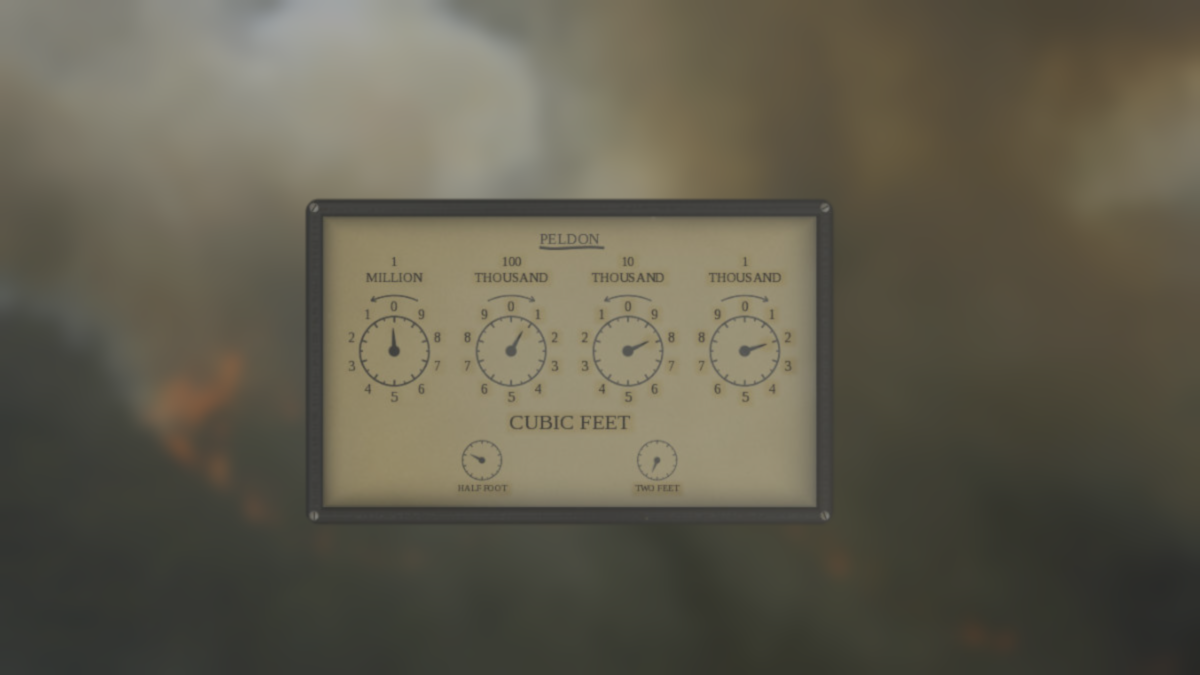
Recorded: 8200 ft³
